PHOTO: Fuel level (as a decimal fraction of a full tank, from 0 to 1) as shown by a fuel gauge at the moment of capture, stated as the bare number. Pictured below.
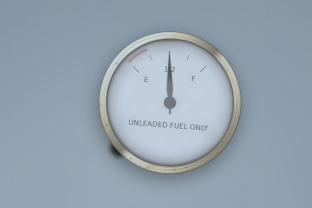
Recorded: 0.5
